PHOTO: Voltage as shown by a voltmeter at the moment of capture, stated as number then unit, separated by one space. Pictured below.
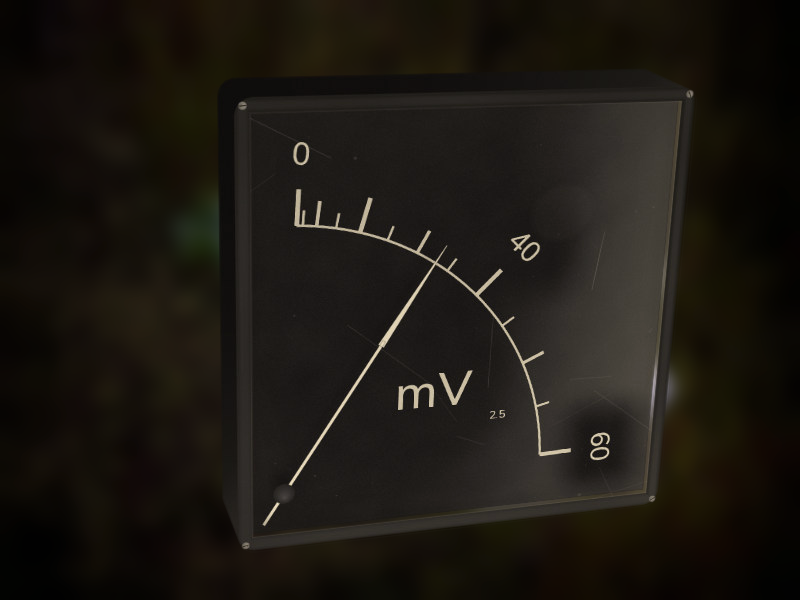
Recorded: 32.5 mV
